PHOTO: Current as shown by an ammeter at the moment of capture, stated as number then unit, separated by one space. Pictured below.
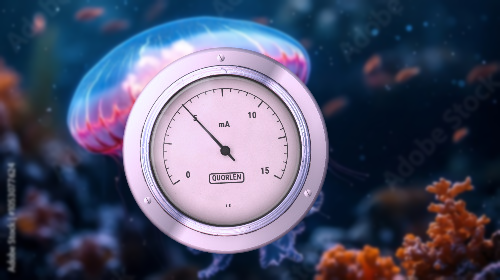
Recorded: 5 mA
